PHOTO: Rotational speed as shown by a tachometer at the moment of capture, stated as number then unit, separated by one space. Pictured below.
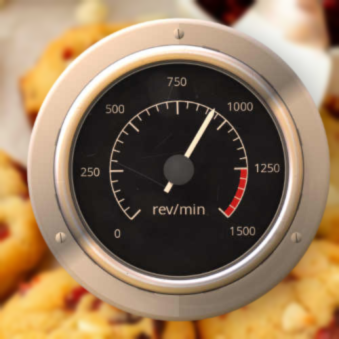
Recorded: 925 rpm
